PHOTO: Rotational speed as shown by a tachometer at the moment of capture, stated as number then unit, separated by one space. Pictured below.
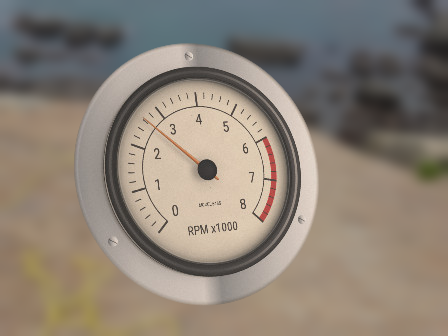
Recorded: 2600 rpm
